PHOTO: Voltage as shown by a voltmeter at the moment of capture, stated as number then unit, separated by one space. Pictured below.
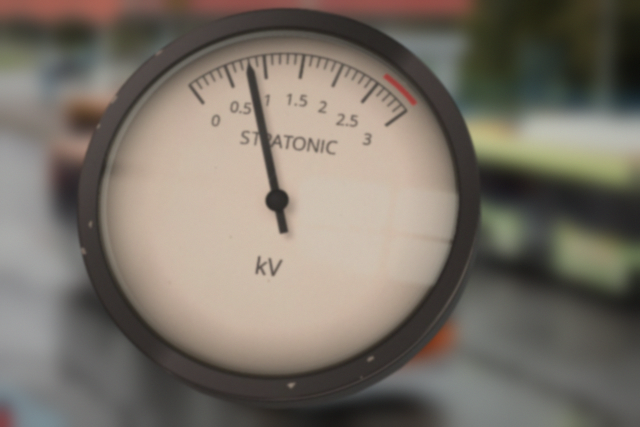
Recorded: 0.8 kV
